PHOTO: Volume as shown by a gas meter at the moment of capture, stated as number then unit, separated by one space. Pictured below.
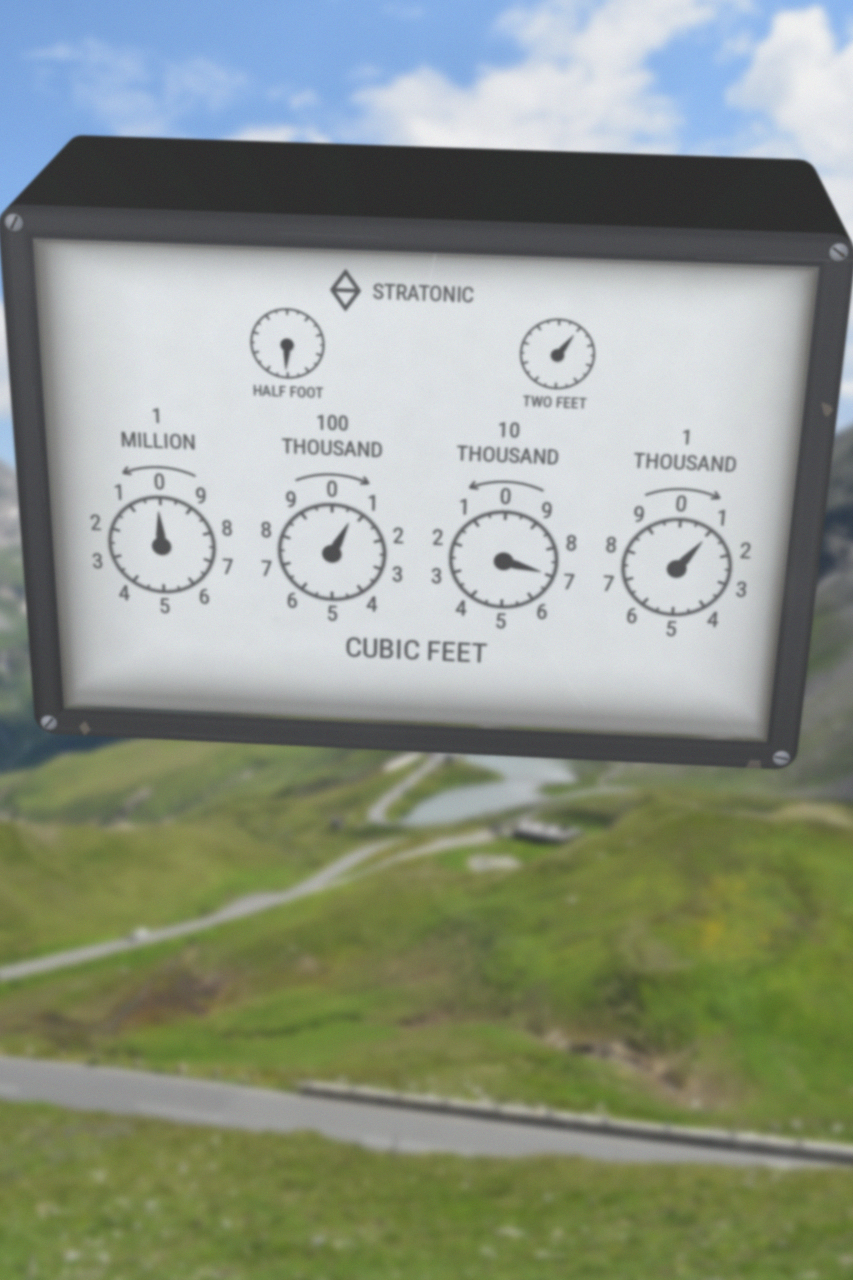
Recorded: 7100 ft³
